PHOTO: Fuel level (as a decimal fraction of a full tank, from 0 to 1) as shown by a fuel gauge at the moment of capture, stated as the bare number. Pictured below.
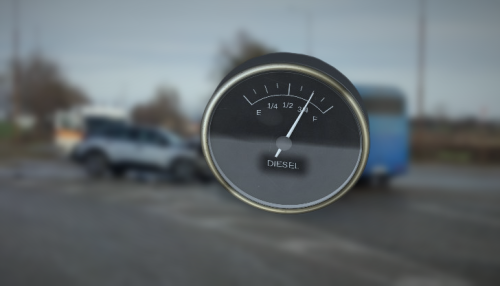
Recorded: 0.75
